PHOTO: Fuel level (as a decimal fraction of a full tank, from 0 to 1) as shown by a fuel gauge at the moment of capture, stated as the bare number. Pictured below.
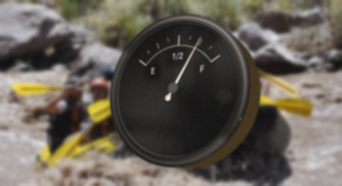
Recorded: 0.75
